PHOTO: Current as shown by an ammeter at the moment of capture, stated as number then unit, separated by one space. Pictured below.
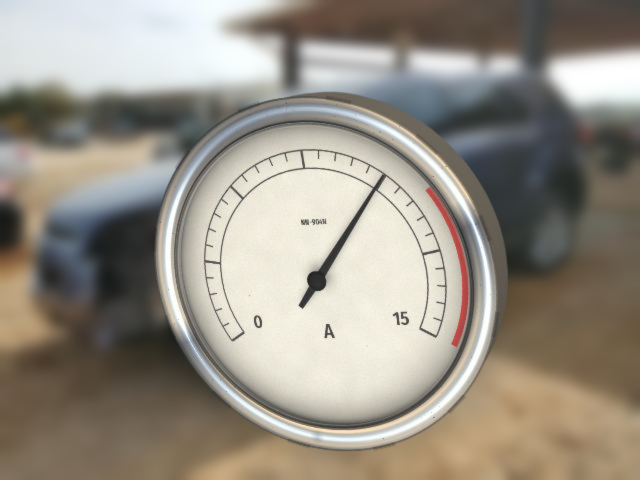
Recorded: 10 A
